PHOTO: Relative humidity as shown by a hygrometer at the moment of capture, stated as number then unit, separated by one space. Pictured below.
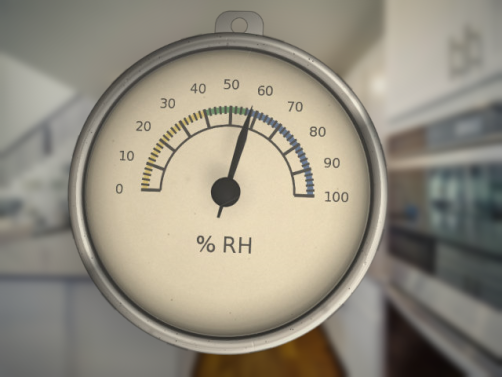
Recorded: 58 %
